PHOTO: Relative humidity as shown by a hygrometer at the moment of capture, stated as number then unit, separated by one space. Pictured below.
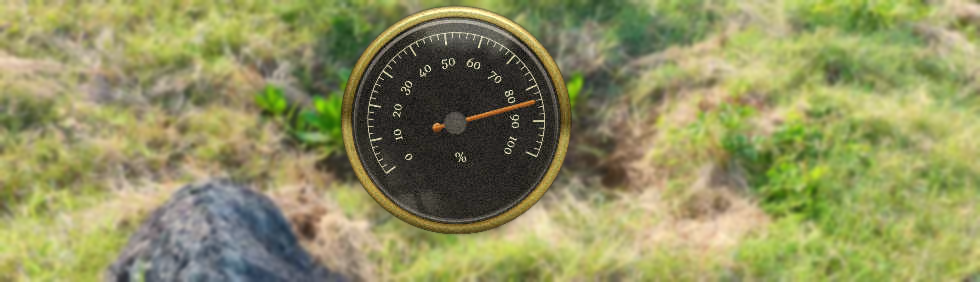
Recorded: 84 %
